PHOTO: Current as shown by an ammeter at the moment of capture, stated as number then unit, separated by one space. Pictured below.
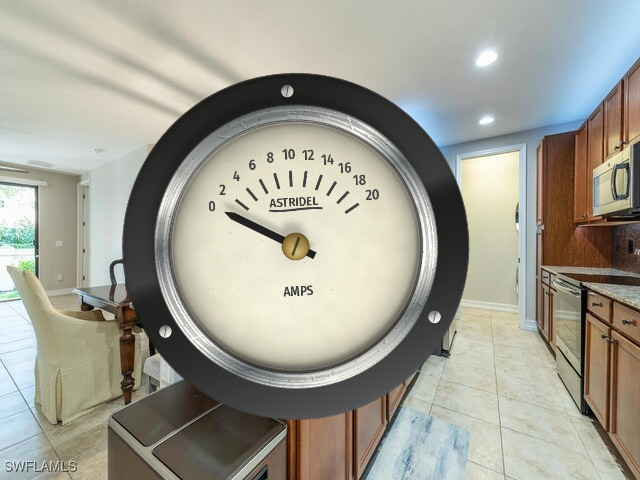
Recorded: 0 A
